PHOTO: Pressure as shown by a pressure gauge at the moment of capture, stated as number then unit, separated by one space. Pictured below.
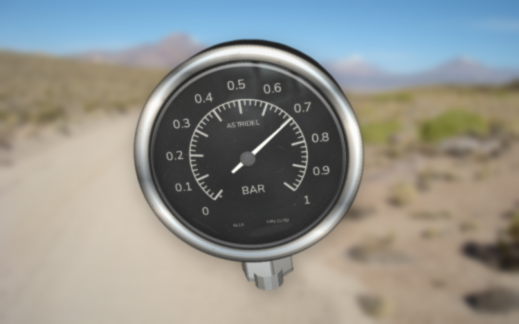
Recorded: 0.7 bar
